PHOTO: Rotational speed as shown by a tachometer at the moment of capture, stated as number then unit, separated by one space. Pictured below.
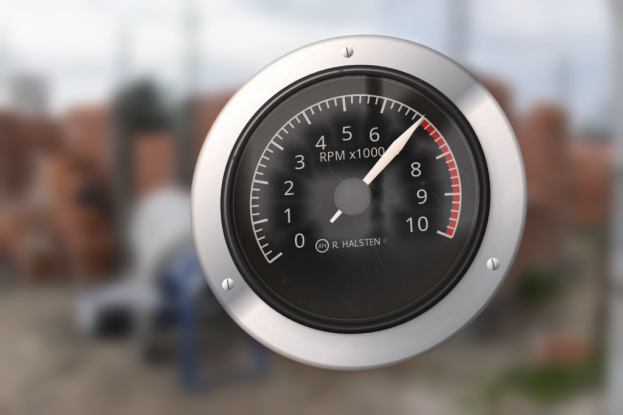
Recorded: 7000 rpm
